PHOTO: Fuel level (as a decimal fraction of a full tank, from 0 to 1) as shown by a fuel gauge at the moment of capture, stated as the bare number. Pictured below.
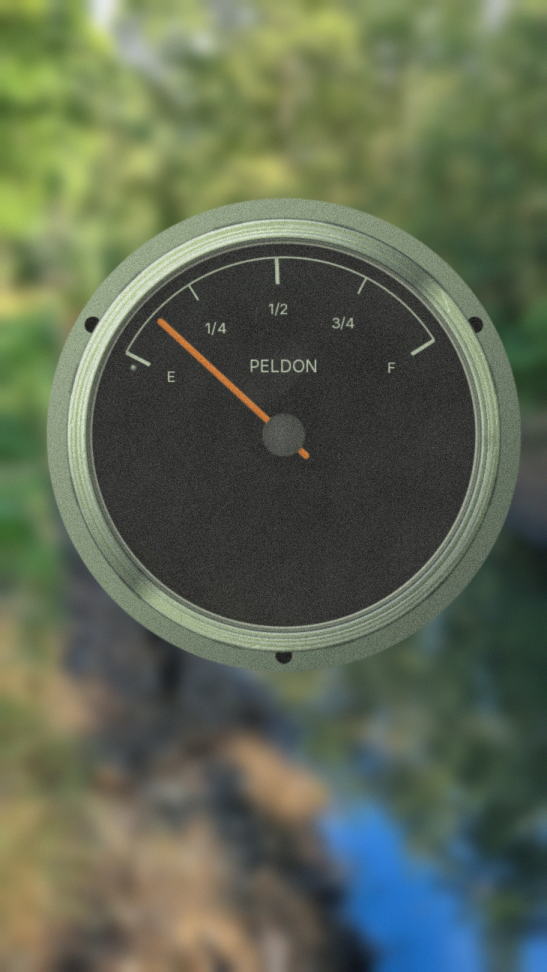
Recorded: 0.125
